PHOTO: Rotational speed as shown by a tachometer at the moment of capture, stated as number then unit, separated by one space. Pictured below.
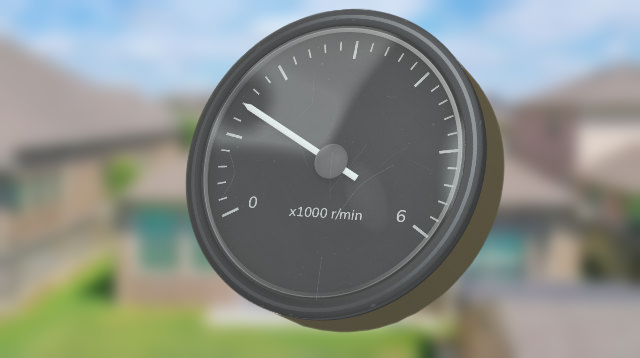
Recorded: 1400 rpm
